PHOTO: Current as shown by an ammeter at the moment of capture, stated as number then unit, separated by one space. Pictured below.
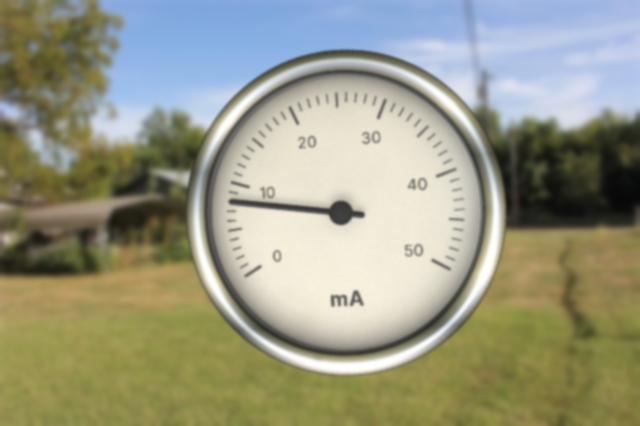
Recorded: 8 mA
